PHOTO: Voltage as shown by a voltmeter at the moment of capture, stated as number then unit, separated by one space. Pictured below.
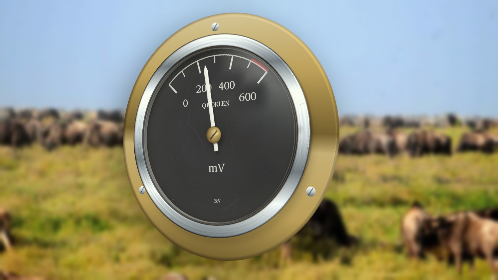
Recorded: 250 mV
